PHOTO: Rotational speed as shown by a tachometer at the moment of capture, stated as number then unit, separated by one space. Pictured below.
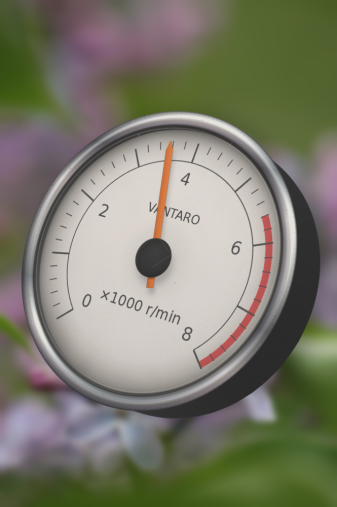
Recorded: 3600 rpm
